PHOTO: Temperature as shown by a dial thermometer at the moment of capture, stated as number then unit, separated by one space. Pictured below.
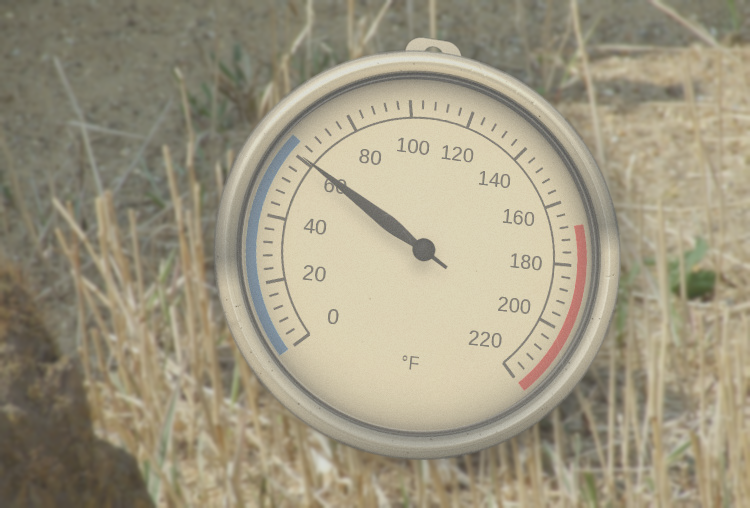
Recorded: 60 °F
